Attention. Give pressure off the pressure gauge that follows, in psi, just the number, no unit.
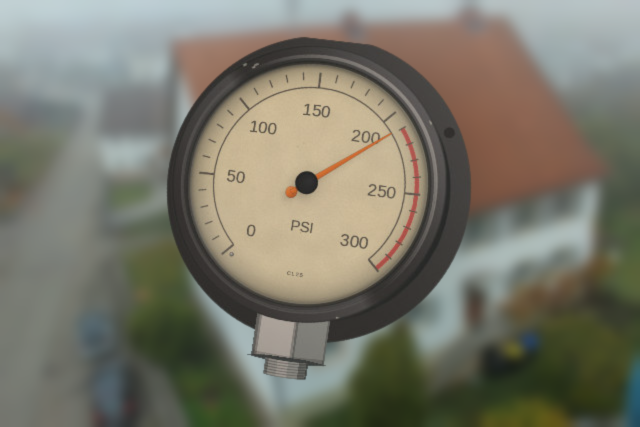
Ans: 210
